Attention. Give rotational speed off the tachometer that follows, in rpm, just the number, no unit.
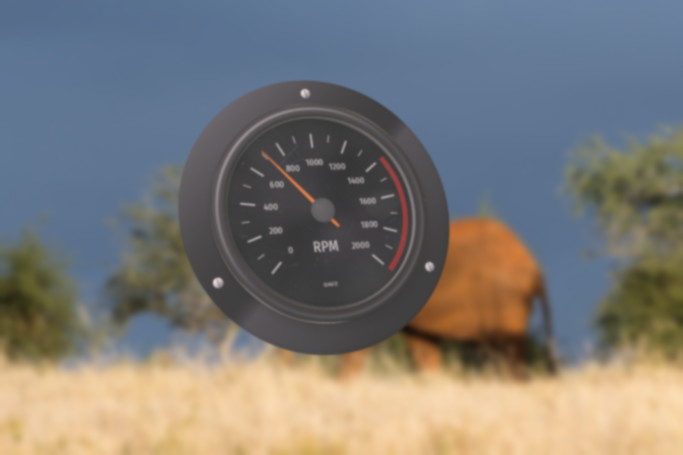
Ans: 700
